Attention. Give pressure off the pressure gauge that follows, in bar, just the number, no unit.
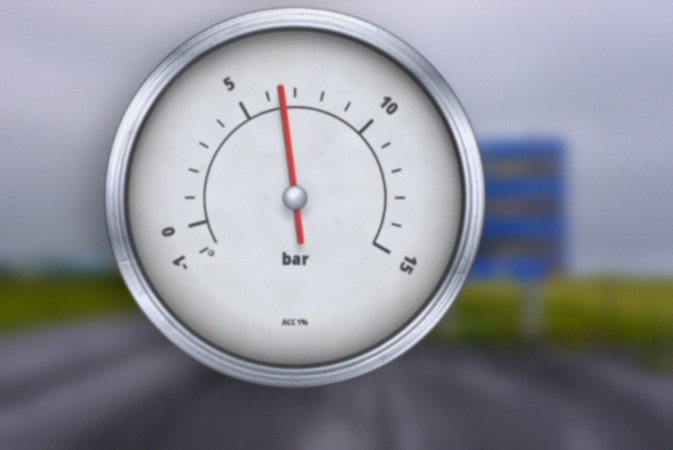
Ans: 6.5
